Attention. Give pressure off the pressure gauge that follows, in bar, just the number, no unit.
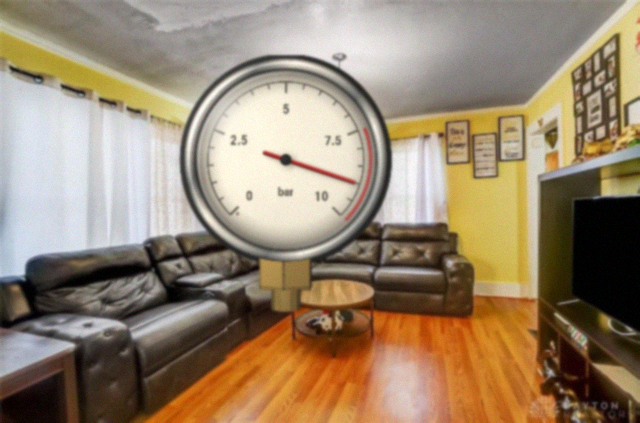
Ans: 9
